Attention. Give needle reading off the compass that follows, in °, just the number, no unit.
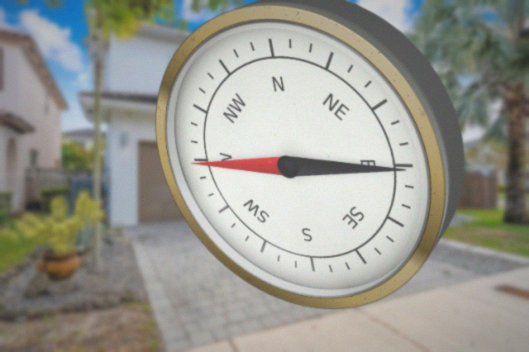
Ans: 270
